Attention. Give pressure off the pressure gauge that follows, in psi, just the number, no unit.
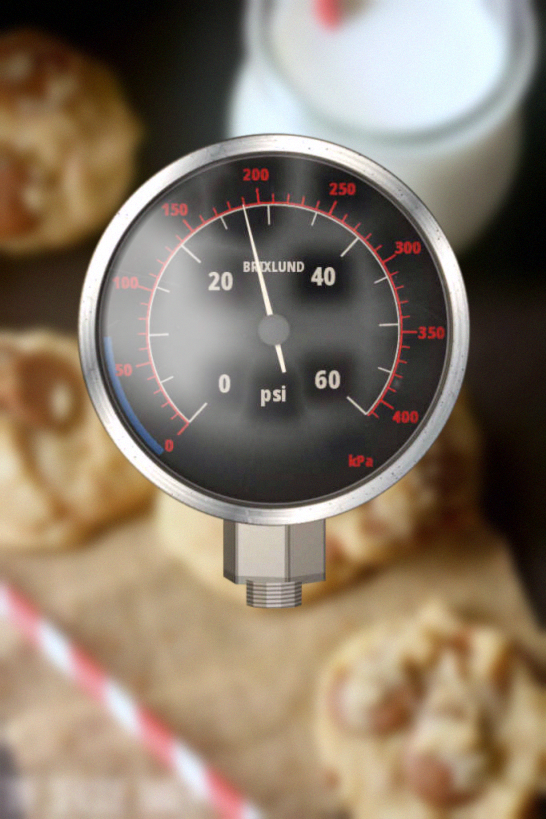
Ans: 27.5
